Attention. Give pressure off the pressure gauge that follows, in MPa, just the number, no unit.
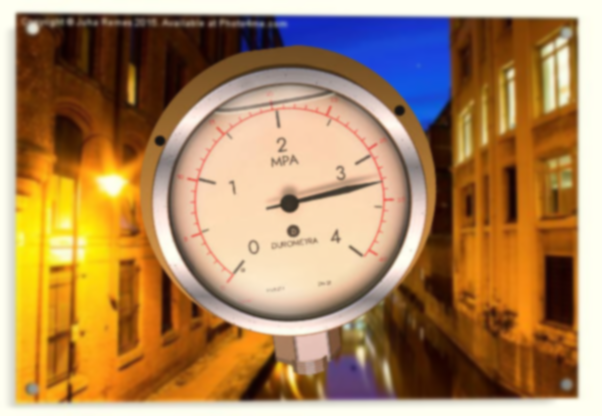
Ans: 3.25
